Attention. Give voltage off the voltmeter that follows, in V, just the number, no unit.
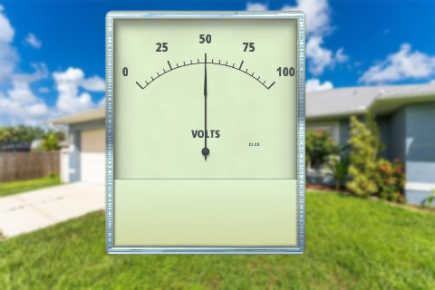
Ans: 50
